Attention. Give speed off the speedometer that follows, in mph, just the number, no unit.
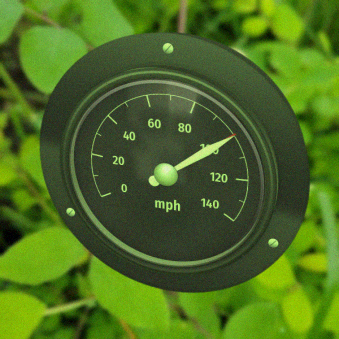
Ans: 100
